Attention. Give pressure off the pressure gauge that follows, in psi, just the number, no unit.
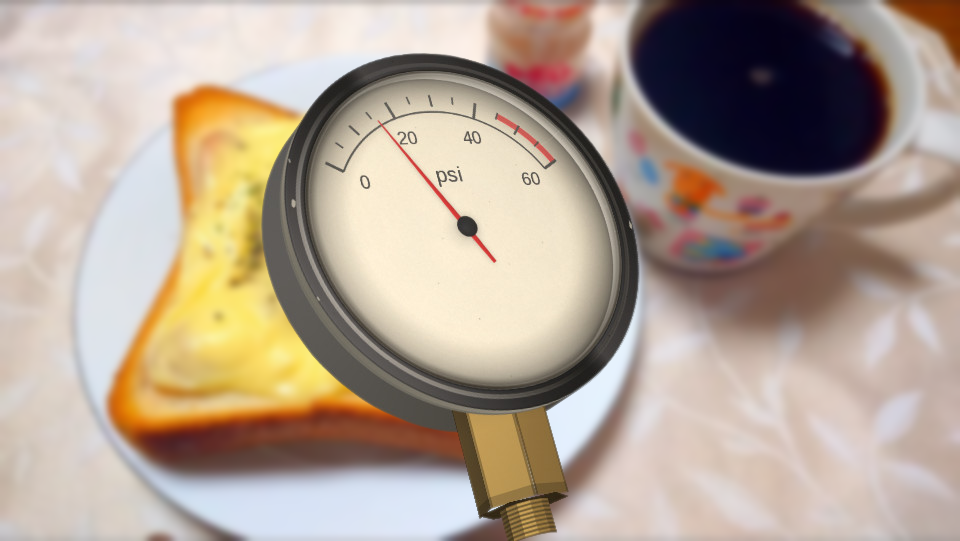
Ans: 15
